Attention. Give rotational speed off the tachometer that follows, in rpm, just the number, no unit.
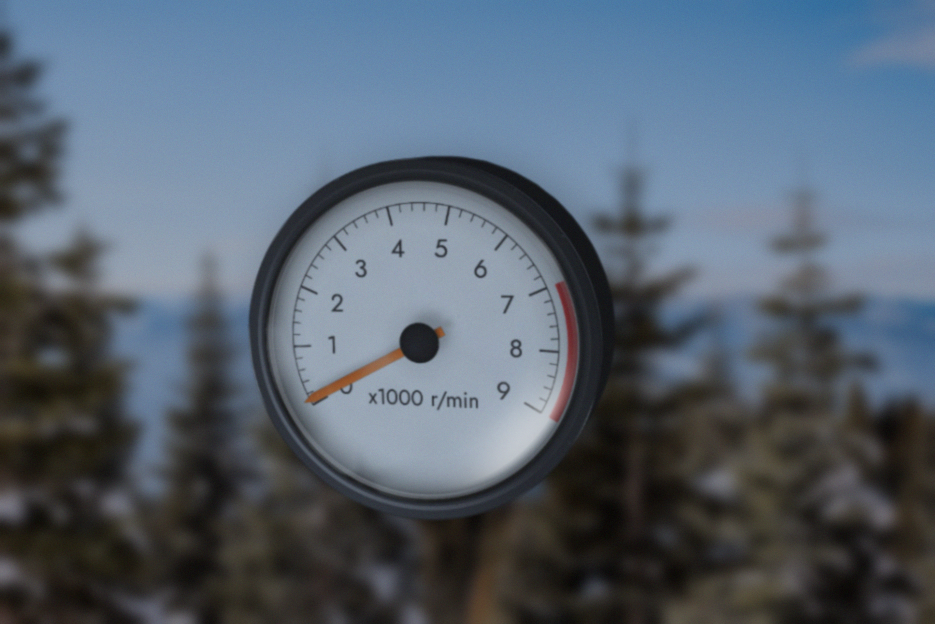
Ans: 100
